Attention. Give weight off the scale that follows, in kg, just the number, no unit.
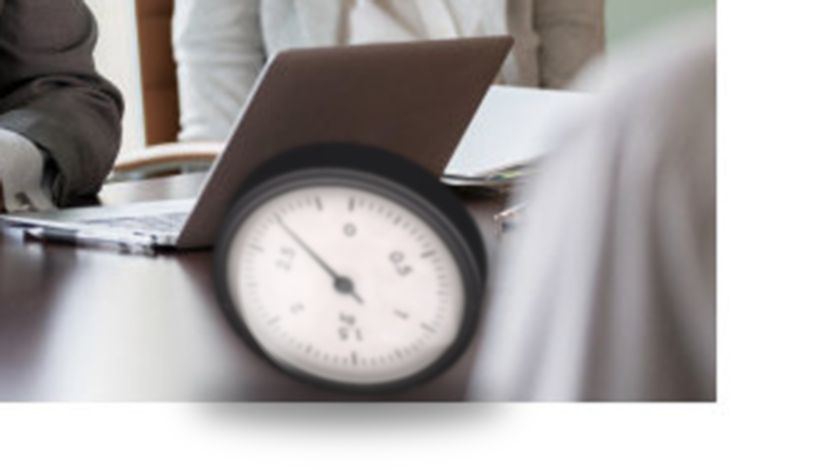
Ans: 2.75
